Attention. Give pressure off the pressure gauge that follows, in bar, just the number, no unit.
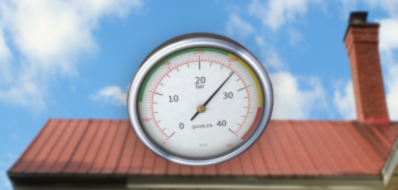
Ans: 26
